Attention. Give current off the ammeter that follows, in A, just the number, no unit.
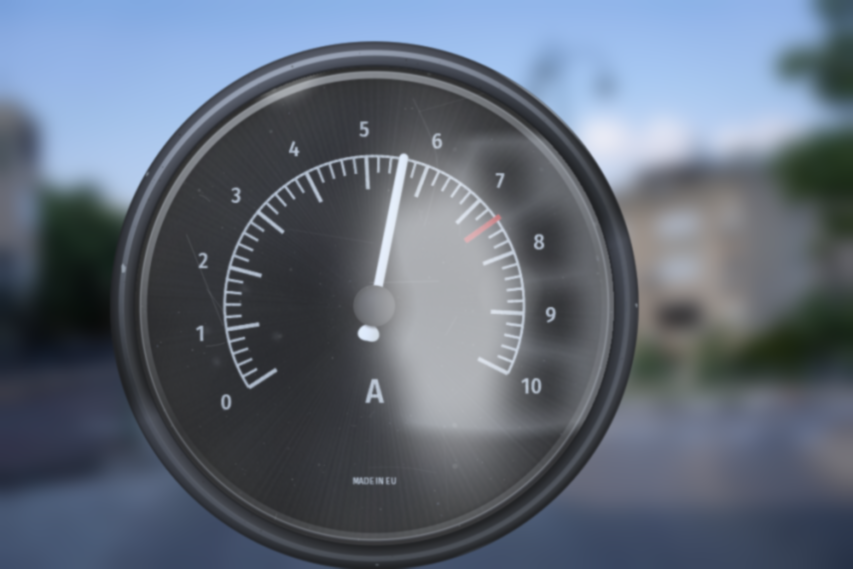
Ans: 5.6
